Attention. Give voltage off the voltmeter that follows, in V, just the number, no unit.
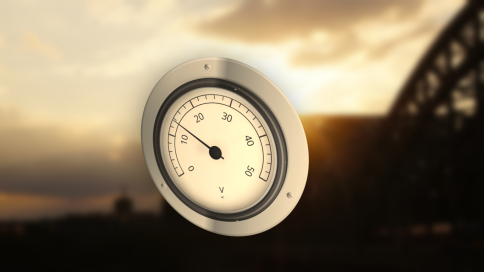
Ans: 14
